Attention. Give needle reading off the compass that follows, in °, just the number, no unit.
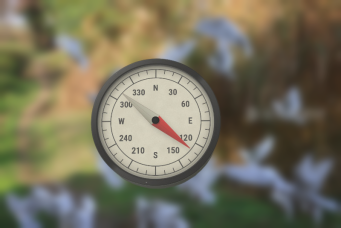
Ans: 130
